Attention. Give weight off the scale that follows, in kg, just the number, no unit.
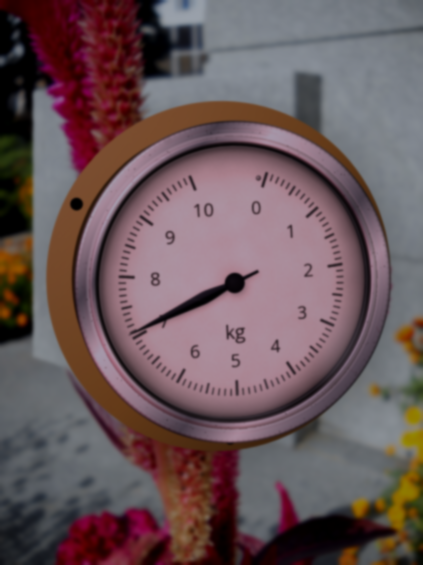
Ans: 7.1
